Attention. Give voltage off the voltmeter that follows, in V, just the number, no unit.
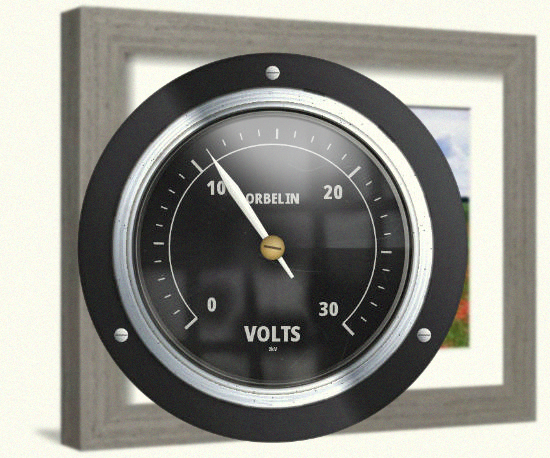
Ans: 11
